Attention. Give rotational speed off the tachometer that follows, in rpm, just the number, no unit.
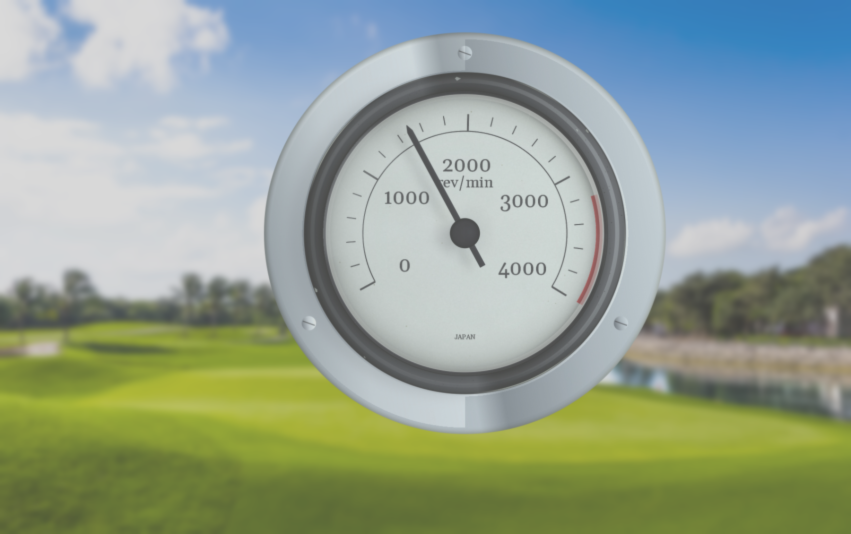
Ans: 1500
